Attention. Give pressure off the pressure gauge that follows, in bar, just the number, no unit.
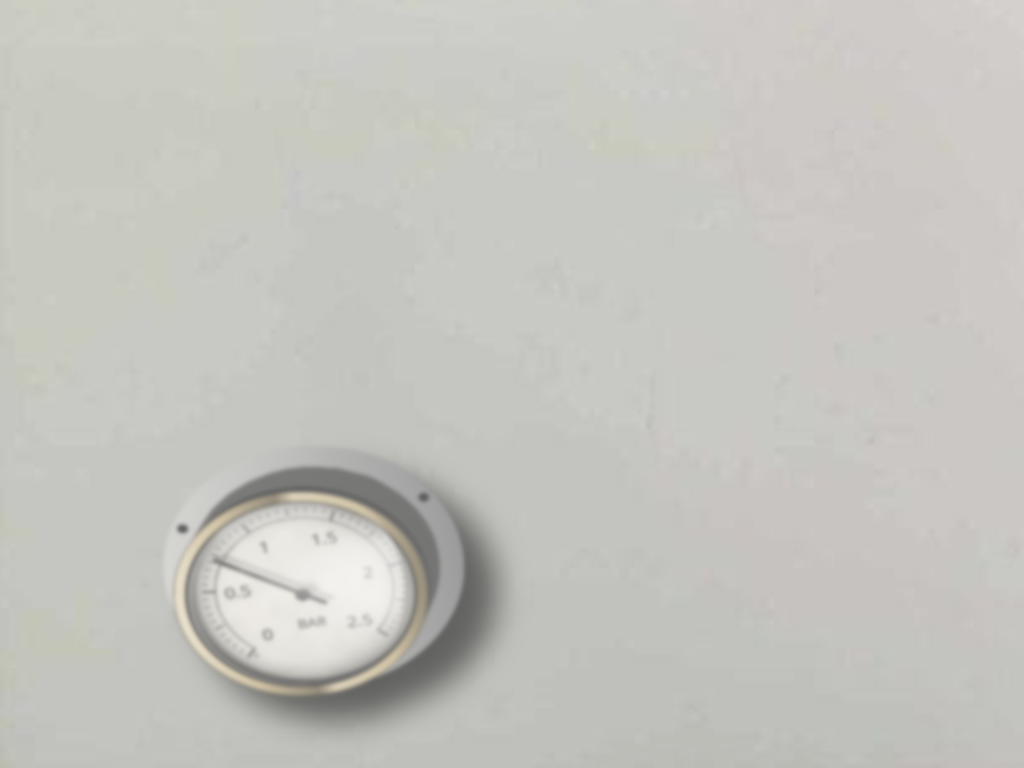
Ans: 0.75
